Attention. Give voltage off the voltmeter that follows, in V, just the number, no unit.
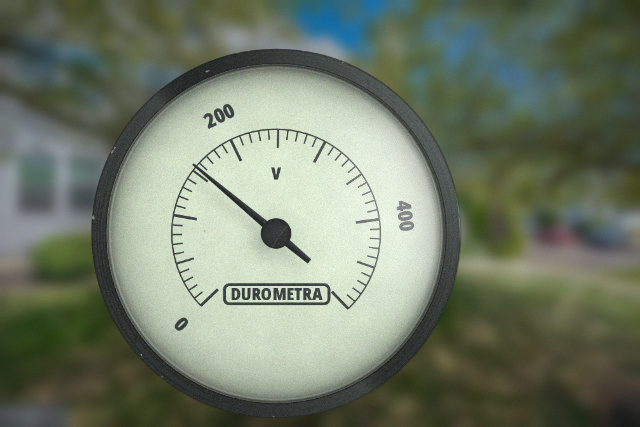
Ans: 155
